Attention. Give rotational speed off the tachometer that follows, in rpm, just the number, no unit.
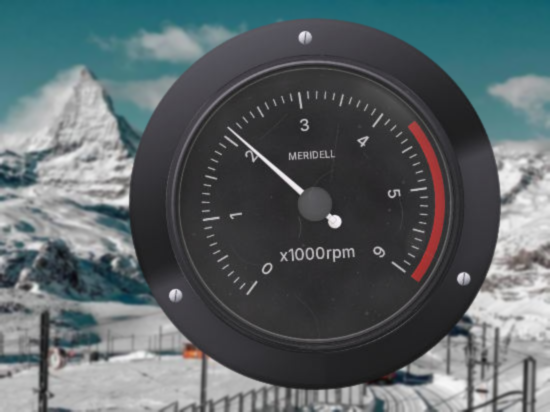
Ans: 2100
